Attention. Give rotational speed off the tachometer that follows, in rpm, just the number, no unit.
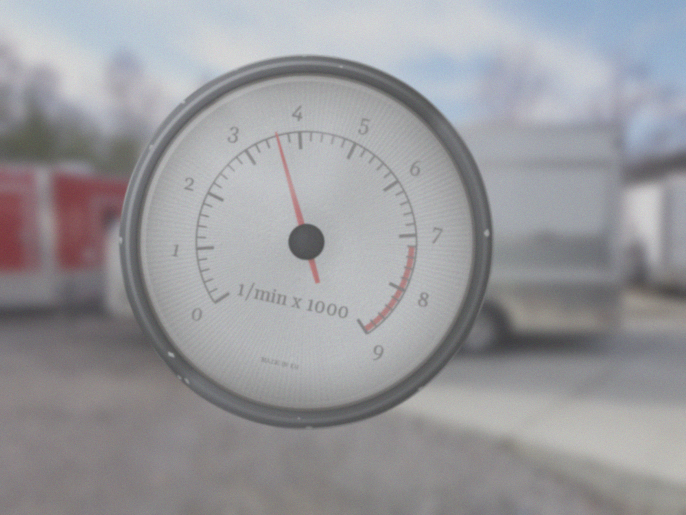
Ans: 3600
